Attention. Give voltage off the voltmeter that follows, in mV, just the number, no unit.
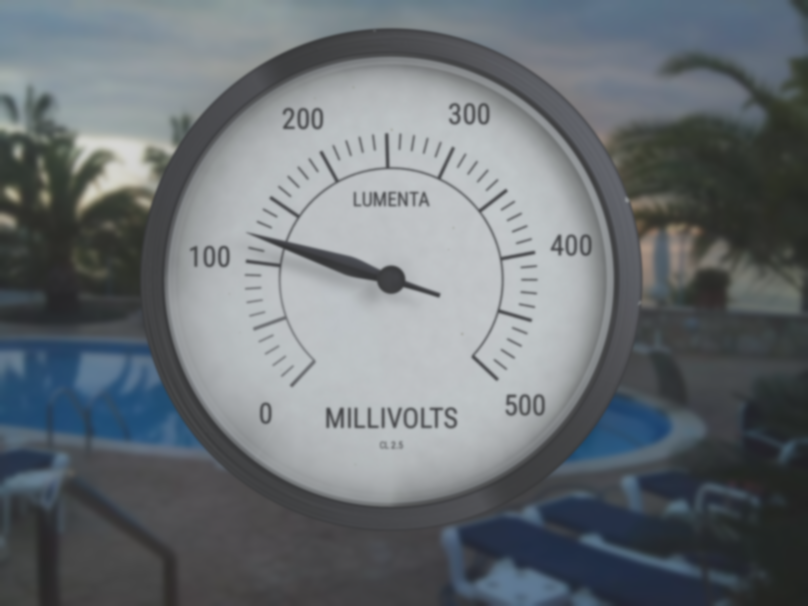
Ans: 120
